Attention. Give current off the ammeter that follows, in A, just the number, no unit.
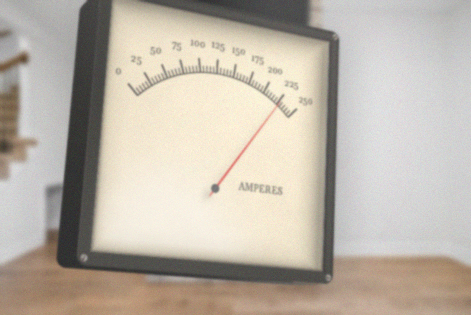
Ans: 225
